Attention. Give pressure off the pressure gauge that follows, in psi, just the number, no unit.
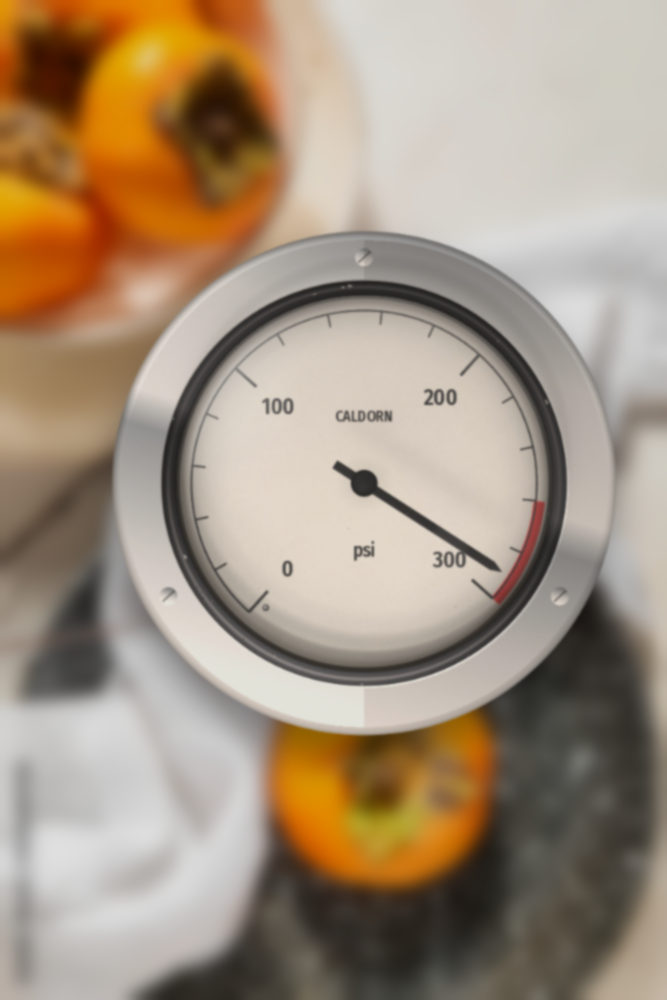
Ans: 290
